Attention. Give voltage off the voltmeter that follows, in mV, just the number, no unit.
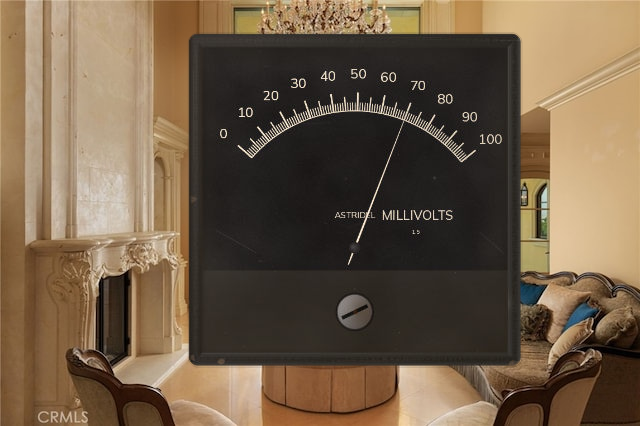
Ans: 70
